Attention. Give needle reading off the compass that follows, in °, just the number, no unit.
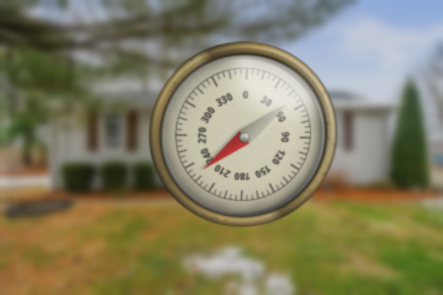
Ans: 230
